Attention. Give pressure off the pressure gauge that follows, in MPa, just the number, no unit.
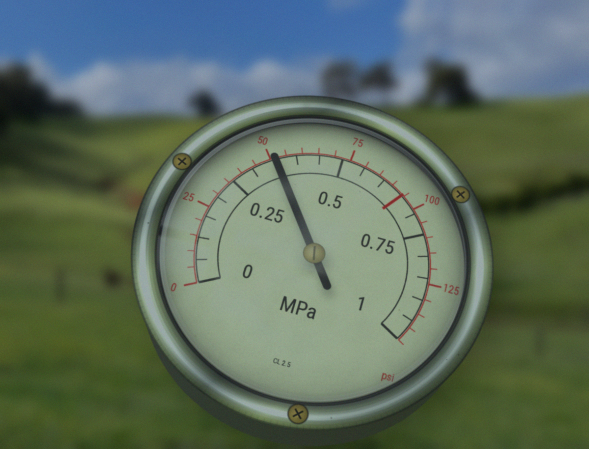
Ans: 0.35
